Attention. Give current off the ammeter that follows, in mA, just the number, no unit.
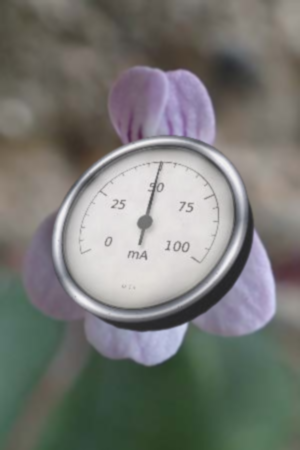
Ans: 50
